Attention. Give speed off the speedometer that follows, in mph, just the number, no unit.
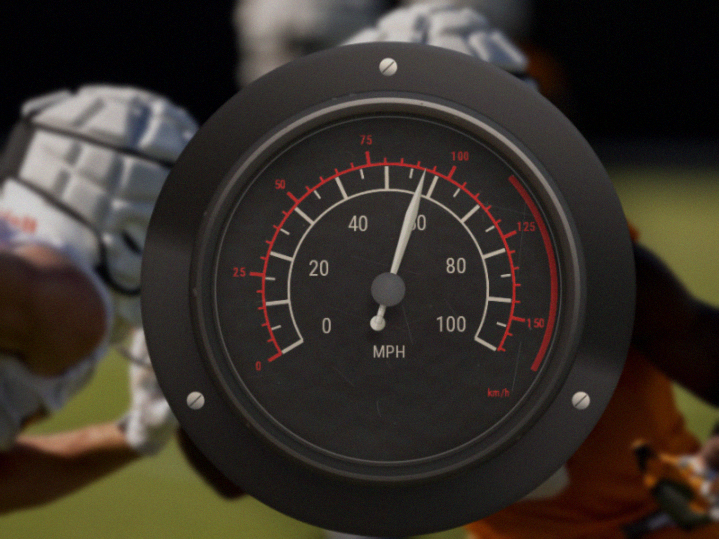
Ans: 57.5
